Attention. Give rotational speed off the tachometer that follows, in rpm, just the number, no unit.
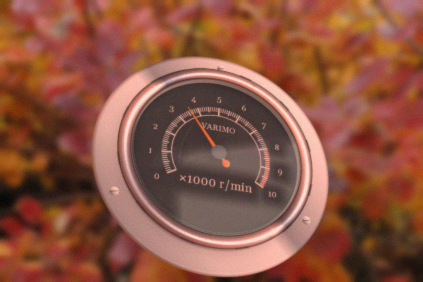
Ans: 3500
